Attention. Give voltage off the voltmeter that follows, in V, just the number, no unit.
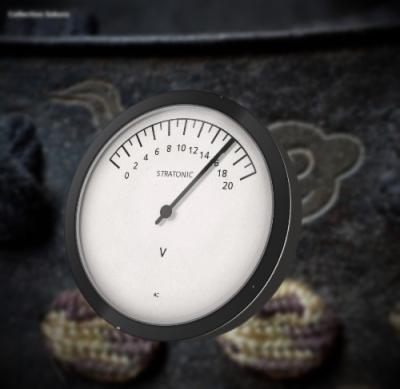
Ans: 16
